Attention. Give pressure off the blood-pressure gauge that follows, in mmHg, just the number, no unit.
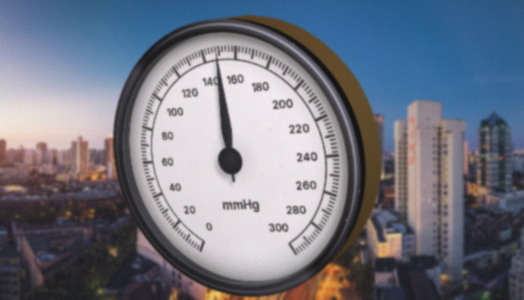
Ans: 150
